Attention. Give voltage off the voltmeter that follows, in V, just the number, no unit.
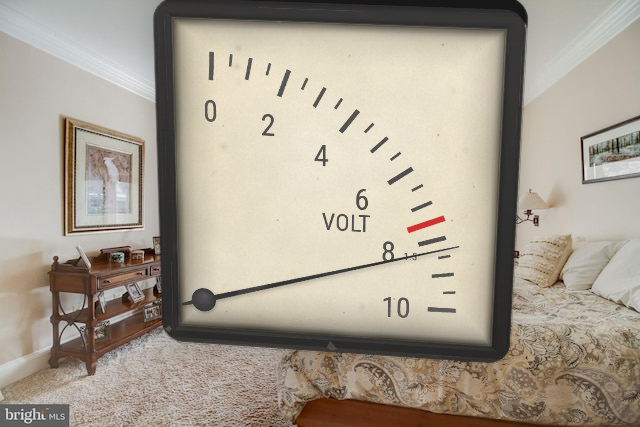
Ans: 8.25
